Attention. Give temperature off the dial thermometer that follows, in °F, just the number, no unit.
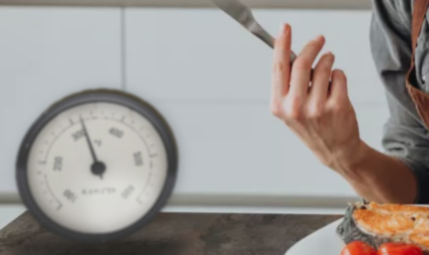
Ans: 320
